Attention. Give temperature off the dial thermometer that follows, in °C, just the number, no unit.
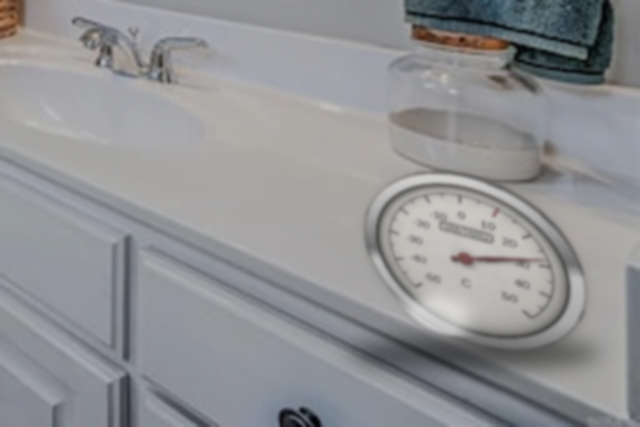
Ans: 27.5
